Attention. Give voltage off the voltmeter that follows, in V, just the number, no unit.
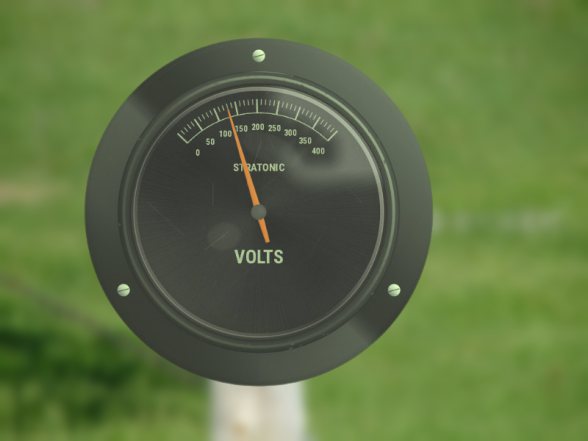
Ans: 130
